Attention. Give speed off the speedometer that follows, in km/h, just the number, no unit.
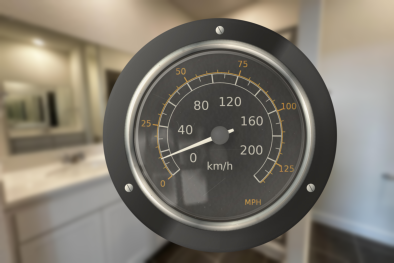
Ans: 15
